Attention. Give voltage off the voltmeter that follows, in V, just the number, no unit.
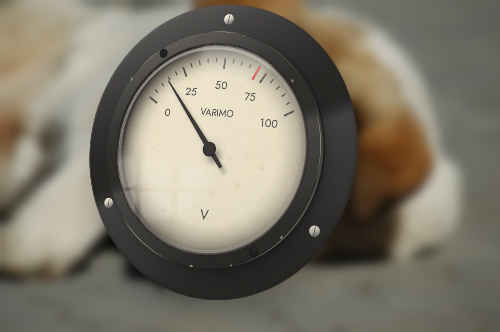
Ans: 15
